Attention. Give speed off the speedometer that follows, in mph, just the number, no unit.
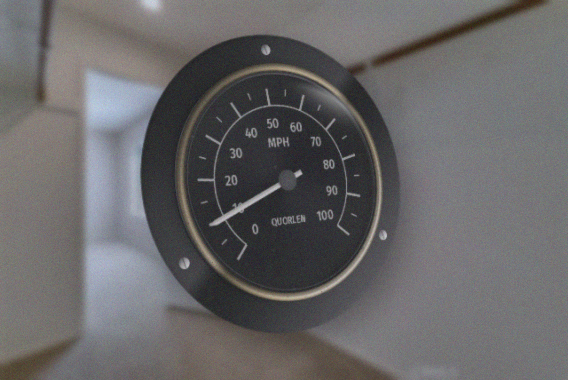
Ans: 10
